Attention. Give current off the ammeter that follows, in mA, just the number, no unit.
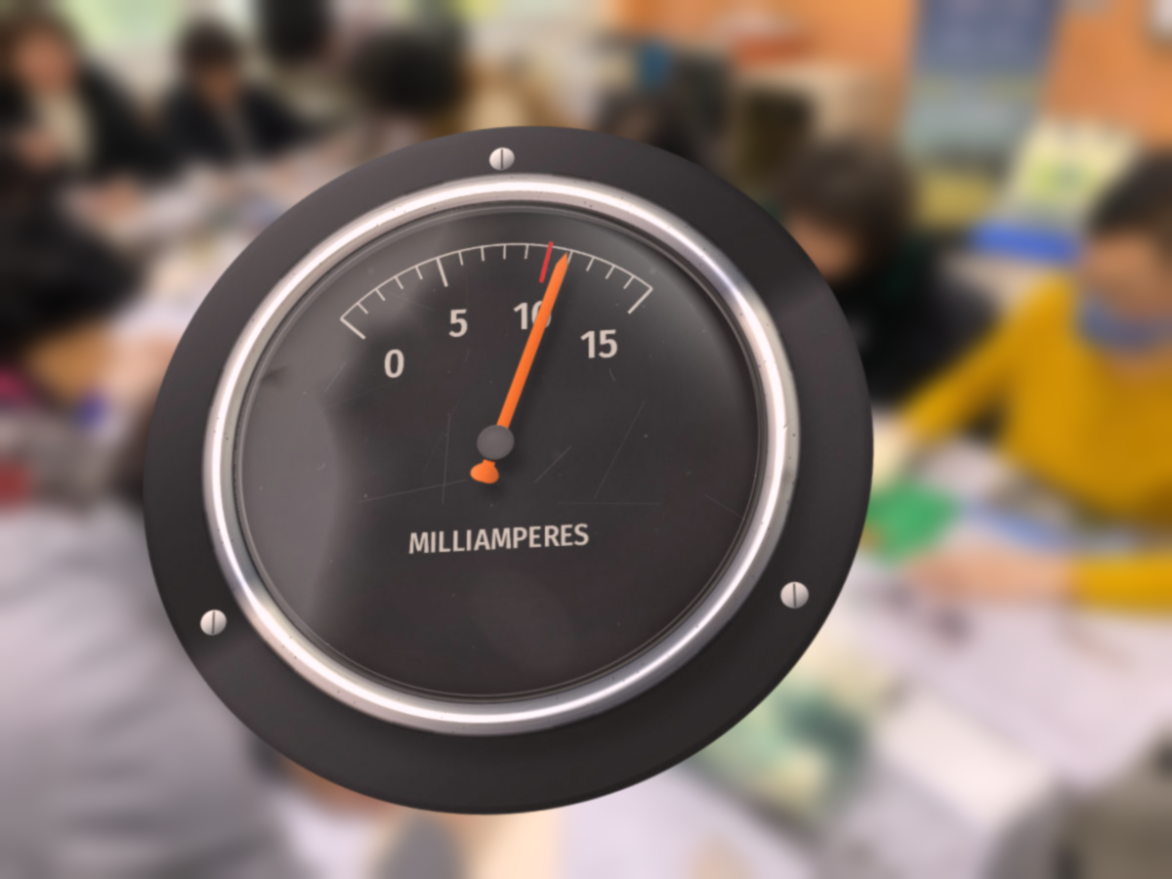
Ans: 11
